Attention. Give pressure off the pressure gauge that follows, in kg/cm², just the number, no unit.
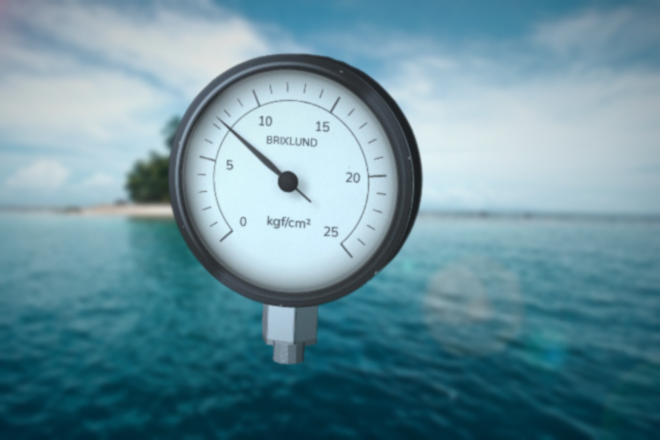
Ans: 7.5
